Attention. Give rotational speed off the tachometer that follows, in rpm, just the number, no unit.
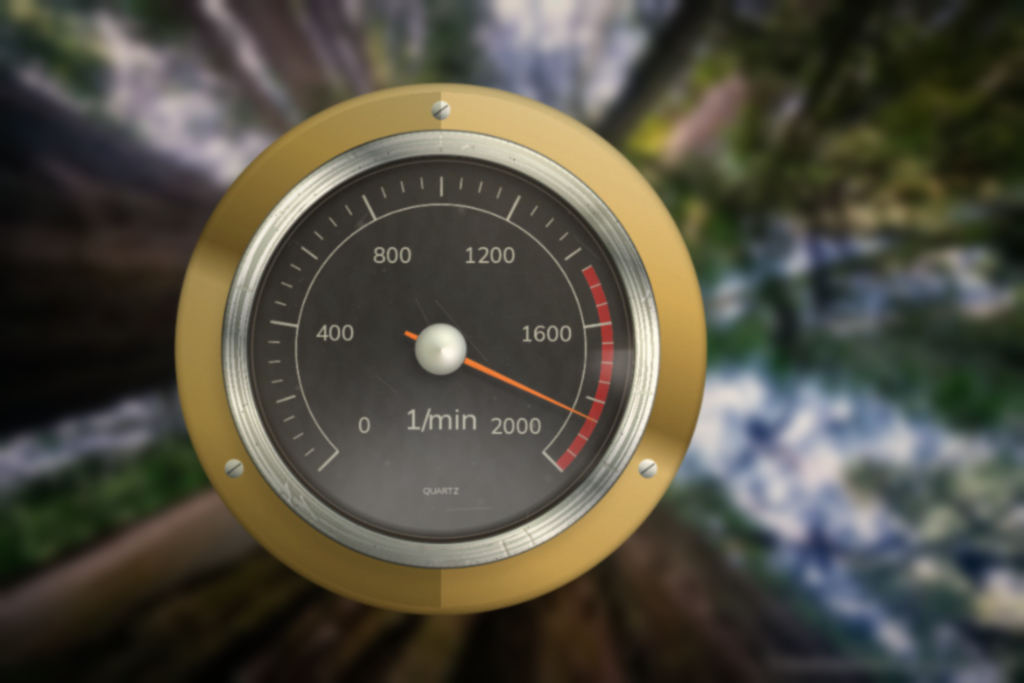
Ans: 1850
